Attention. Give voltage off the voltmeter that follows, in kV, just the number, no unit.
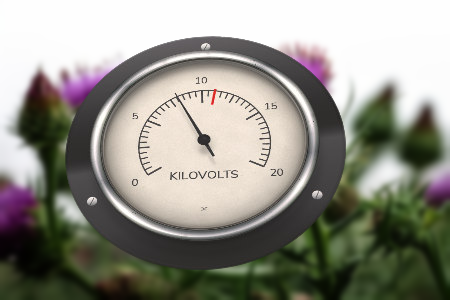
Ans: 8
